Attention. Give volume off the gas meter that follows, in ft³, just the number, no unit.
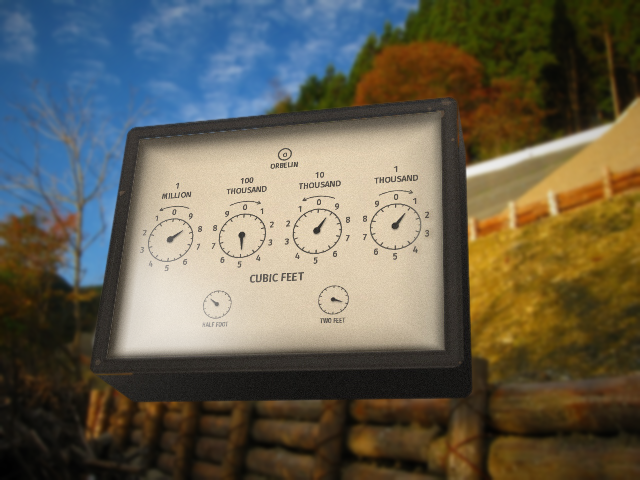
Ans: 849100
